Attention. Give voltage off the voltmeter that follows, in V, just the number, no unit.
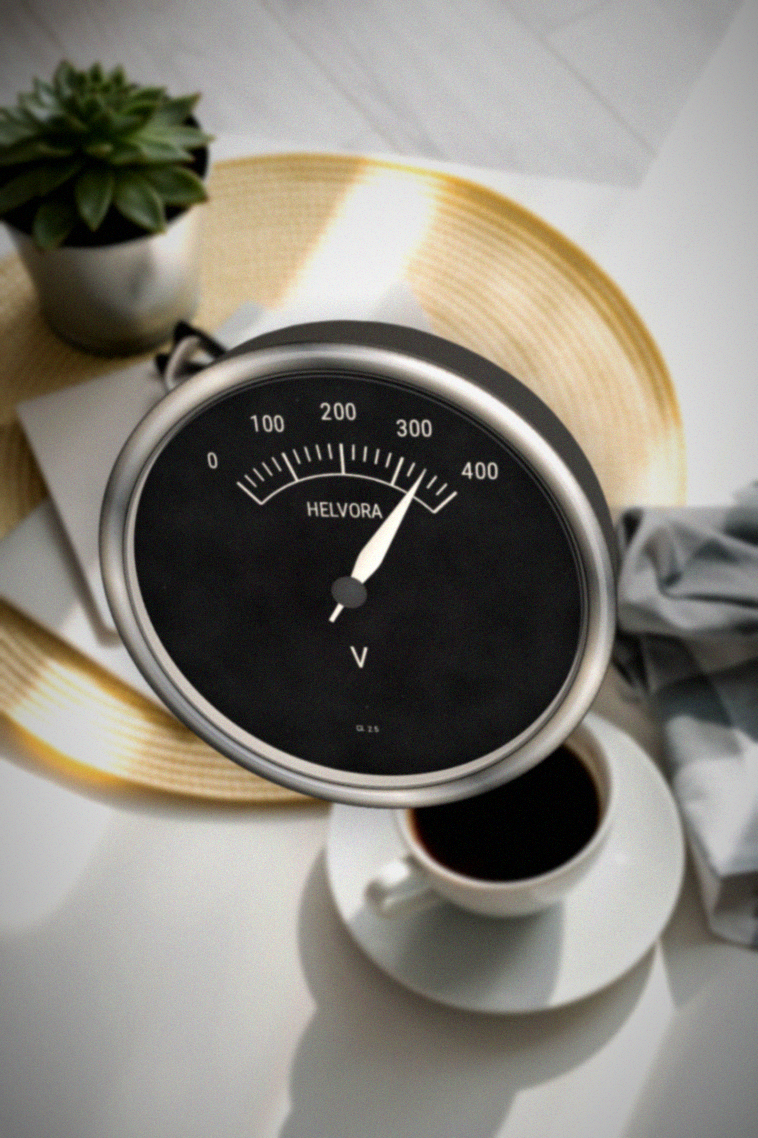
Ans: 340
